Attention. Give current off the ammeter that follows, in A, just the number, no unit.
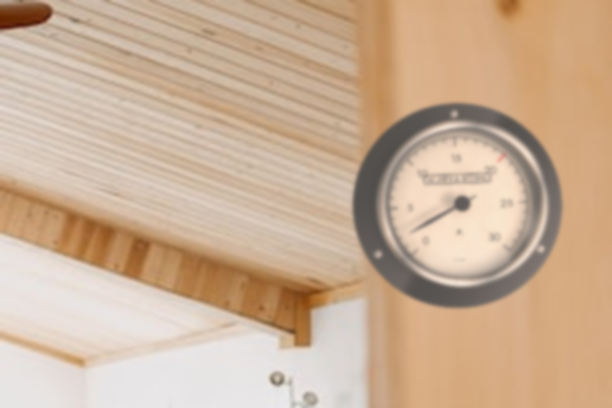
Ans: 2
